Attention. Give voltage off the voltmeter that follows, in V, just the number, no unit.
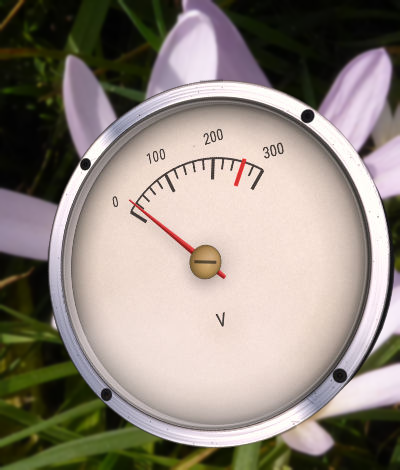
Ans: 20
